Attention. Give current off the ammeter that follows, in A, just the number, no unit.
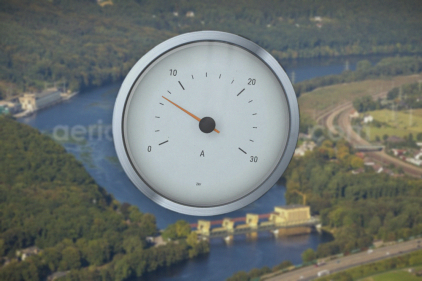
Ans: 7
